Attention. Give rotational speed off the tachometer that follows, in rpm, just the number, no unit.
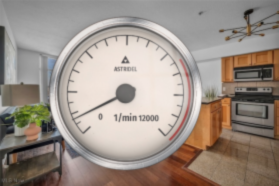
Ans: 750
